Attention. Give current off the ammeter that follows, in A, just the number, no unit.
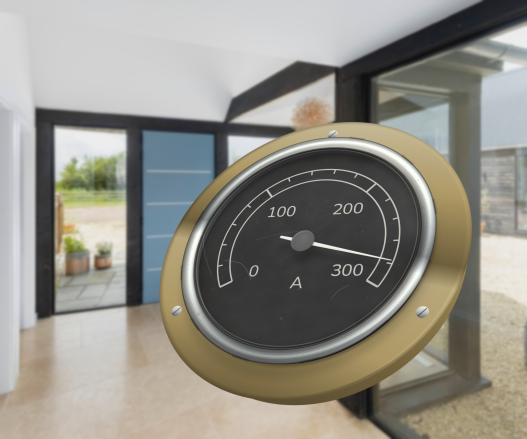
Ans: 280
